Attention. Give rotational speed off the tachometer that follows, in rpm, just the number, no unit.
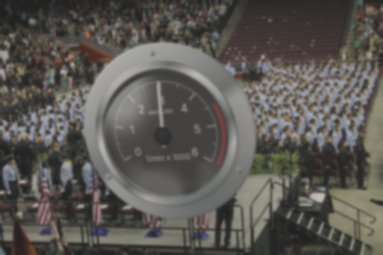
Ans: 3000
